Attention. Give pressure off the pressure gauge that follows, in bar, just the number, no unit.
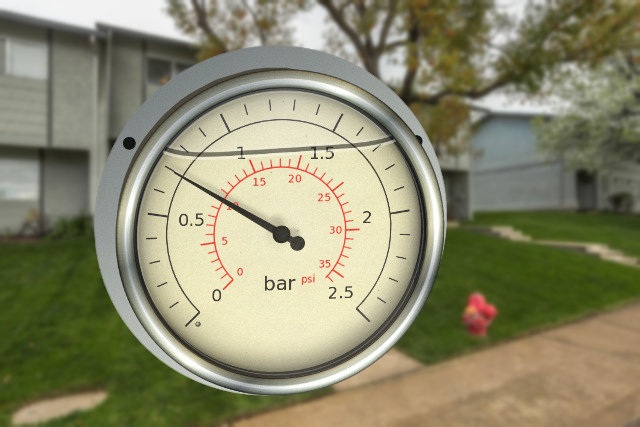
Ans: 0.7
